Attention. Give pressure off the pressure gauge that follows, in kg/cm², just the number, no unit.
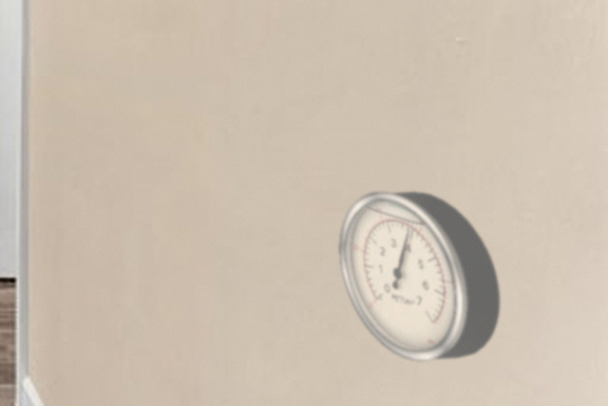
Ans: 4
